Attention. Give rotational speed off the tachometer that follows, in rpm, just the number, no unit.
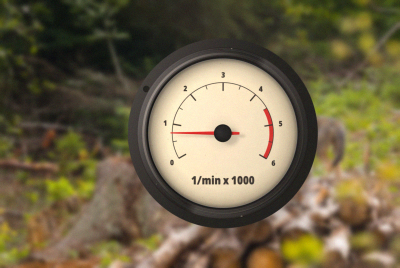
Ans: 750
